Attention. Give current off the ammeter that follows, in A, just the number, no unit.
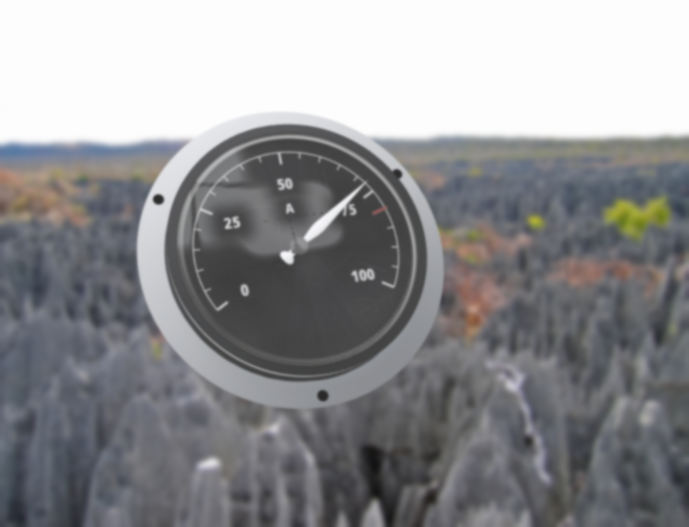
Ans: 72.5
